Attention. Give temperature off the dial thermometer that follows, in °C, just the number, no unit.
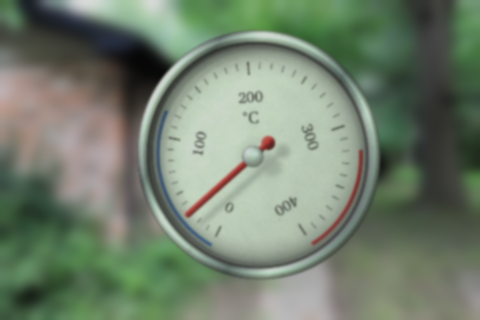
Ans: 30
